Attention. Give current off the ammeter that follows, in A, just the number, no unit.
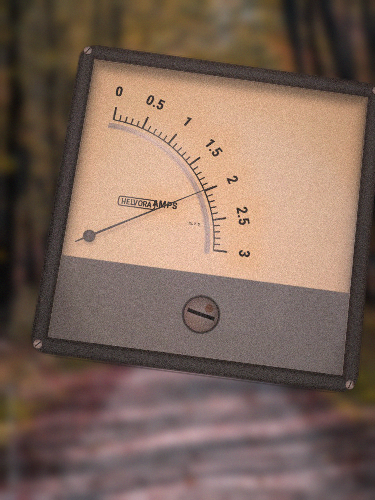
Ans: 2
